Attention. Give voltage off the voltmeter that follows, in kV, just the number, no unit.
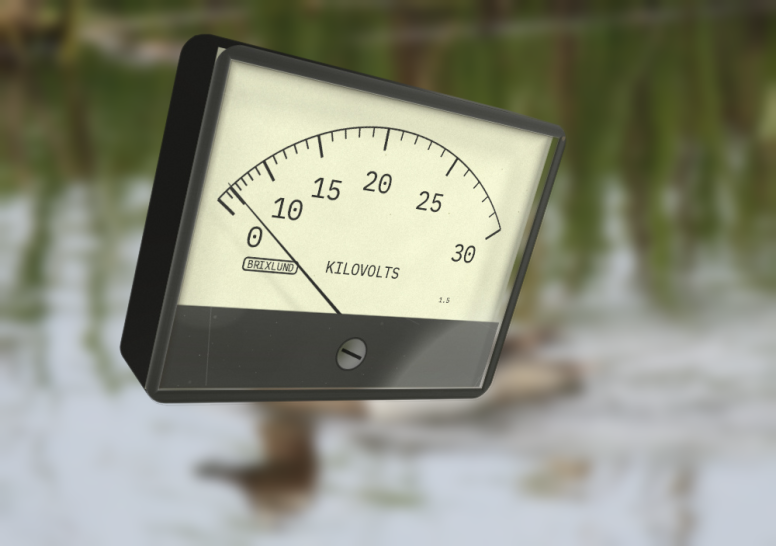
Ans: 5
